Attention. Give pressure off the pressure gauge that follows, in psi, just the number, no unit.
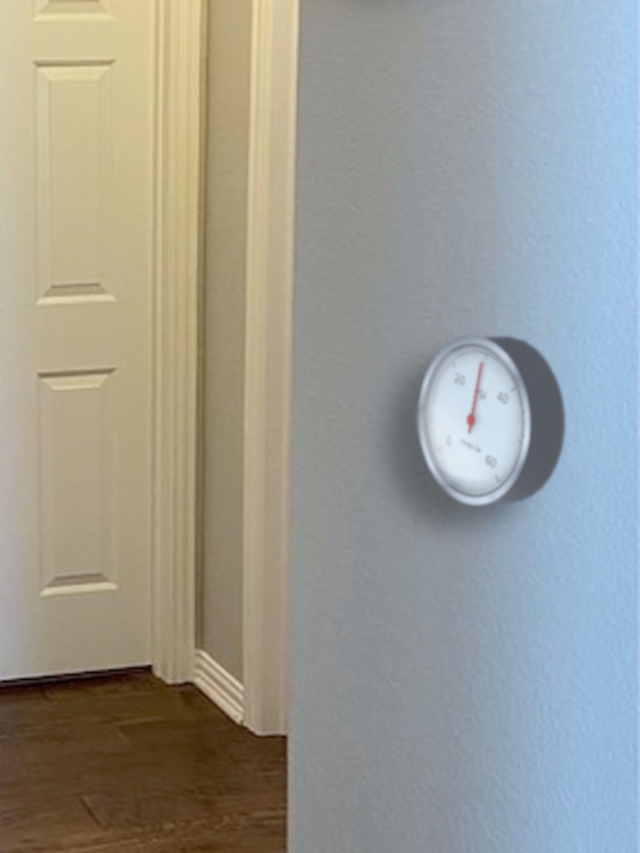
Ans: 30
